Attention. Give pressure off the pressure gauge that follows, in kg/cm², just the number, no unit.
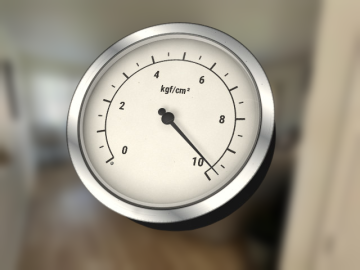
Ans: 9.75
